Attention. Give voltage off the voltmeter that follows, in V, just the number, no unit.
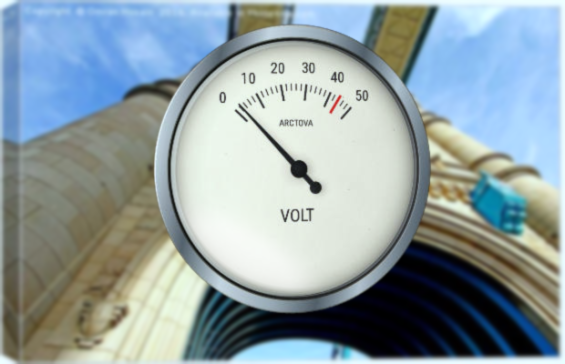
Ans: 2
